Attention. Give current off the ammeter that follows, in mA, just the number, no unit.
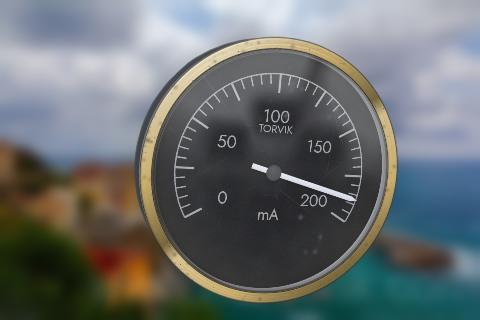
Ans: 187.5
